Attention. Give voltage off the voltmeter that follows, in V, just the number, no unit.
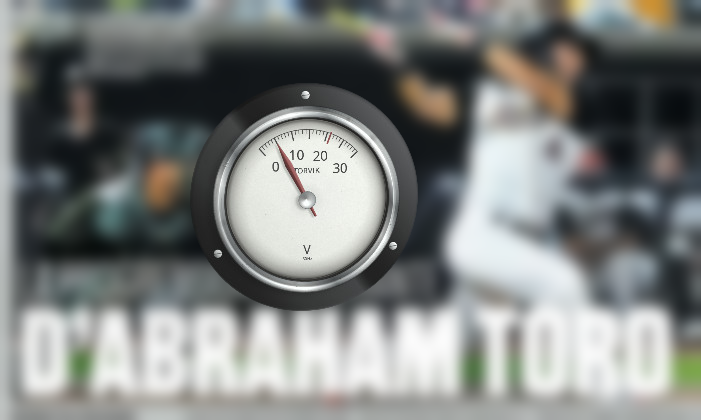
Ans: 5
